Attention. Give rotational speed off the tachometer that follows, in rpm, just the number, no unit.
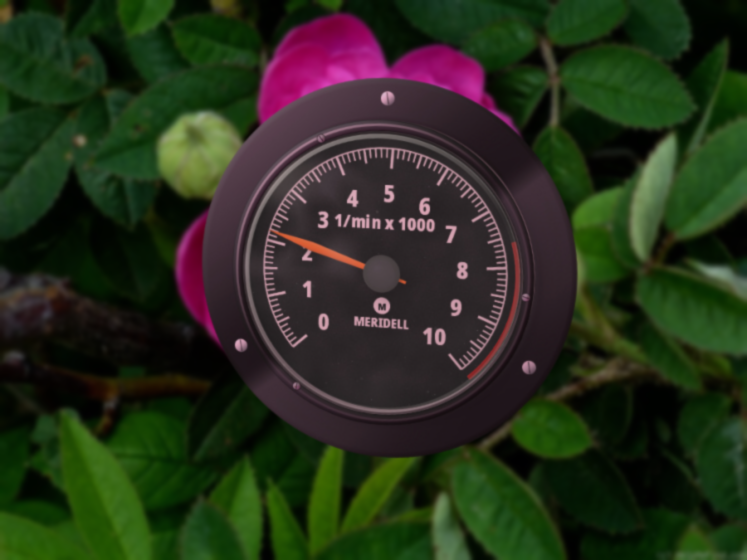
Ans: 2200
